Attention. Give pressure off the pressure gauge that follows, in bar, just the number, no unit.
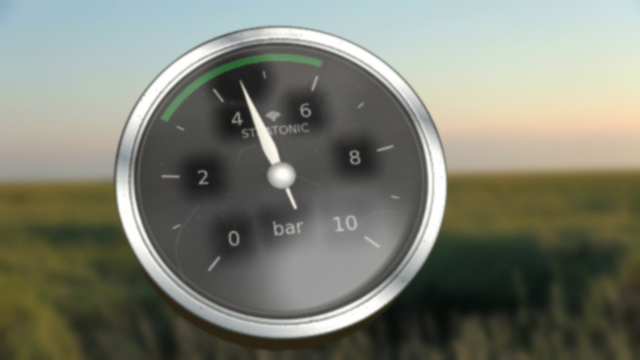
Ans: 4.5
